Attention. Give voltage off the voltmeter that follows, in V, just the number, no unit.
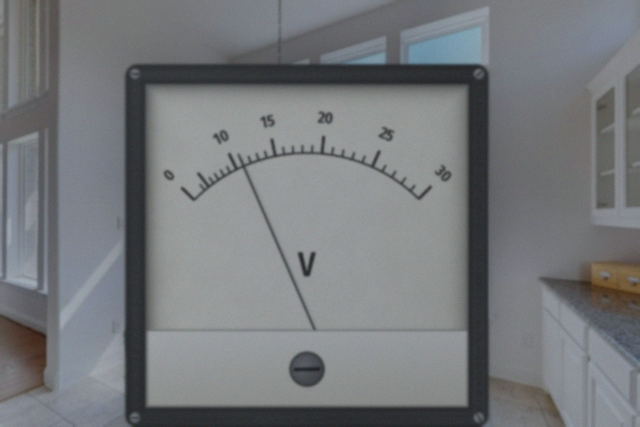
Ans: 11
